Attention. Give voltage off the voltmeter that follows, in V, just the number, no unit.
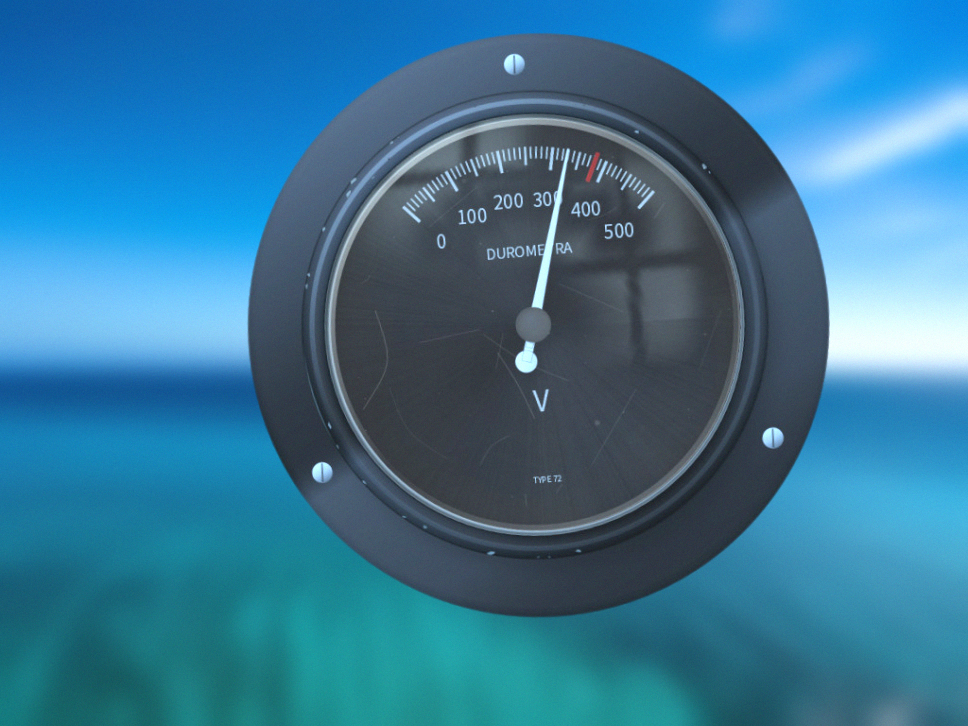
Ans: 330
